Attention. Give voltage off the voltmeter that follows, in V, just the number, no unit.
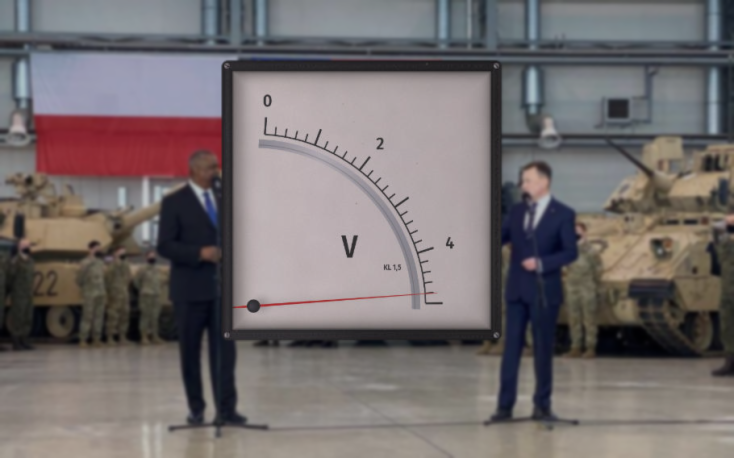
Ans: 4.8
